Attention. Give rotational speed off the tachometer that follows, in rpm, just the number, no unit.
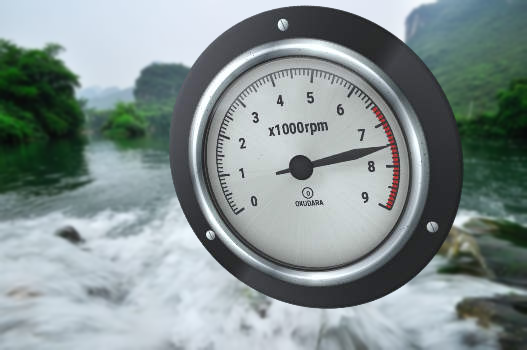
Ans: 7500
